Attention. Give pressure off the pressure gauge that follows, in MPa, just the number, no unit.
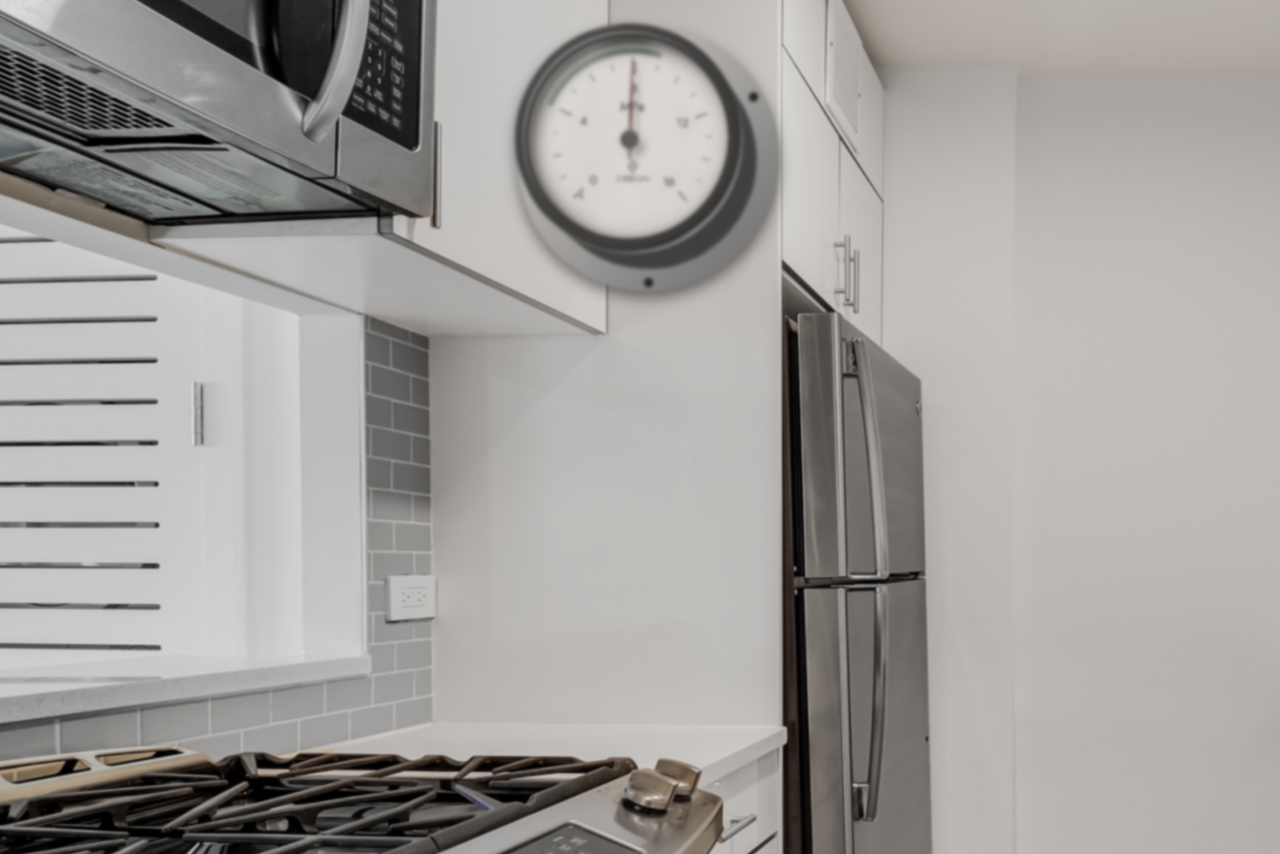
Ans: 8
